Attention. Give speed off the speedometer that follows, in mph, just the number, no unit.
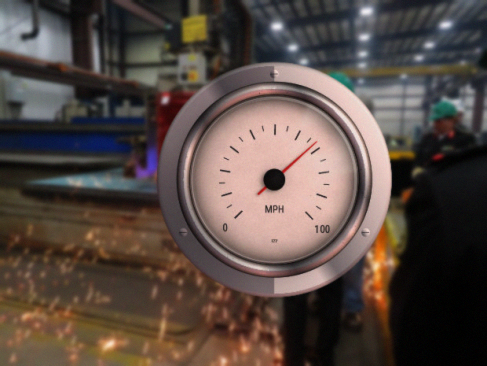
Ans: 67.5
